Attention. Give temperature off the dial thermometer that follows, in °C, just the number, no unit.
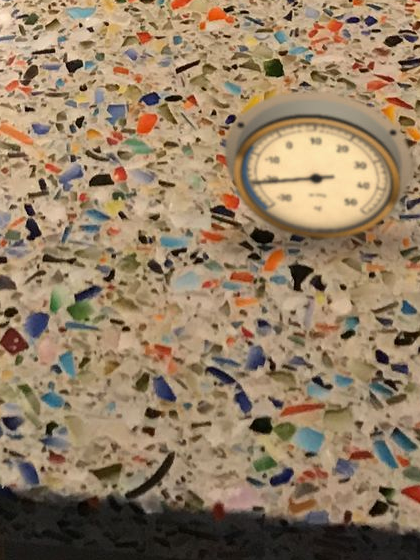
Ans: -20
